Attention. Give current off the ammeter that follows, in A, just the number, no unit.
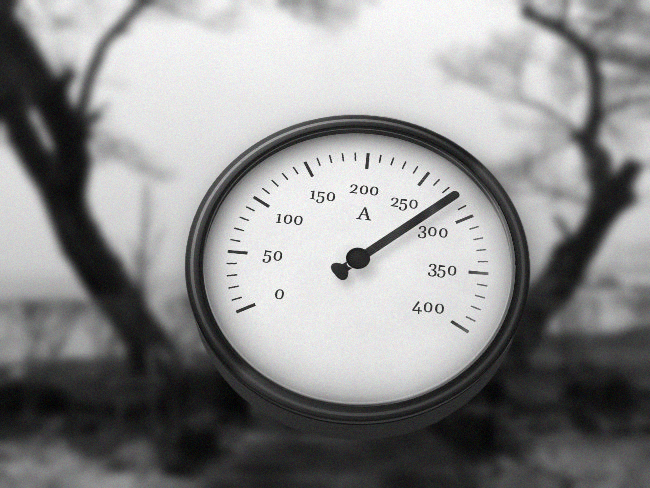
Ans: 280
